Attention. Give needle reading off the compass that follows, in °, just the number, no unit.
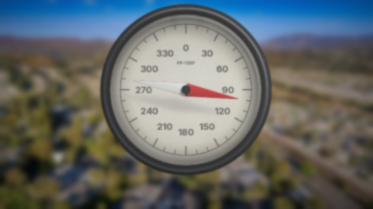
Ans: 100
